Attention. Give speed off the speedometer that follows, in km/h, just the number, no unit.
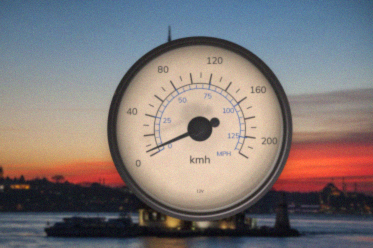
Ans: 5
